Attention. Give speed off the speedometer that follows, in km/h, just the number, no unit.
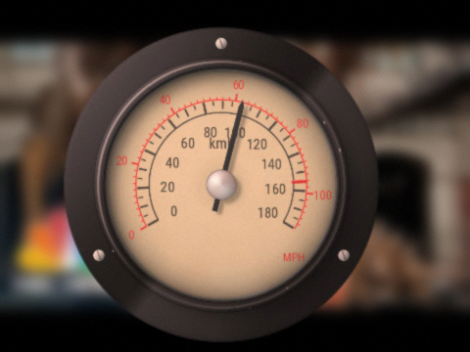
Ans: 100
